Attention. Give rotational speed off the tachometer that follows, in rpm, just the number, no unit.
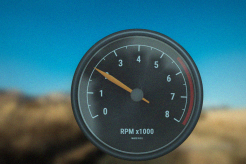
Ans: 2000
